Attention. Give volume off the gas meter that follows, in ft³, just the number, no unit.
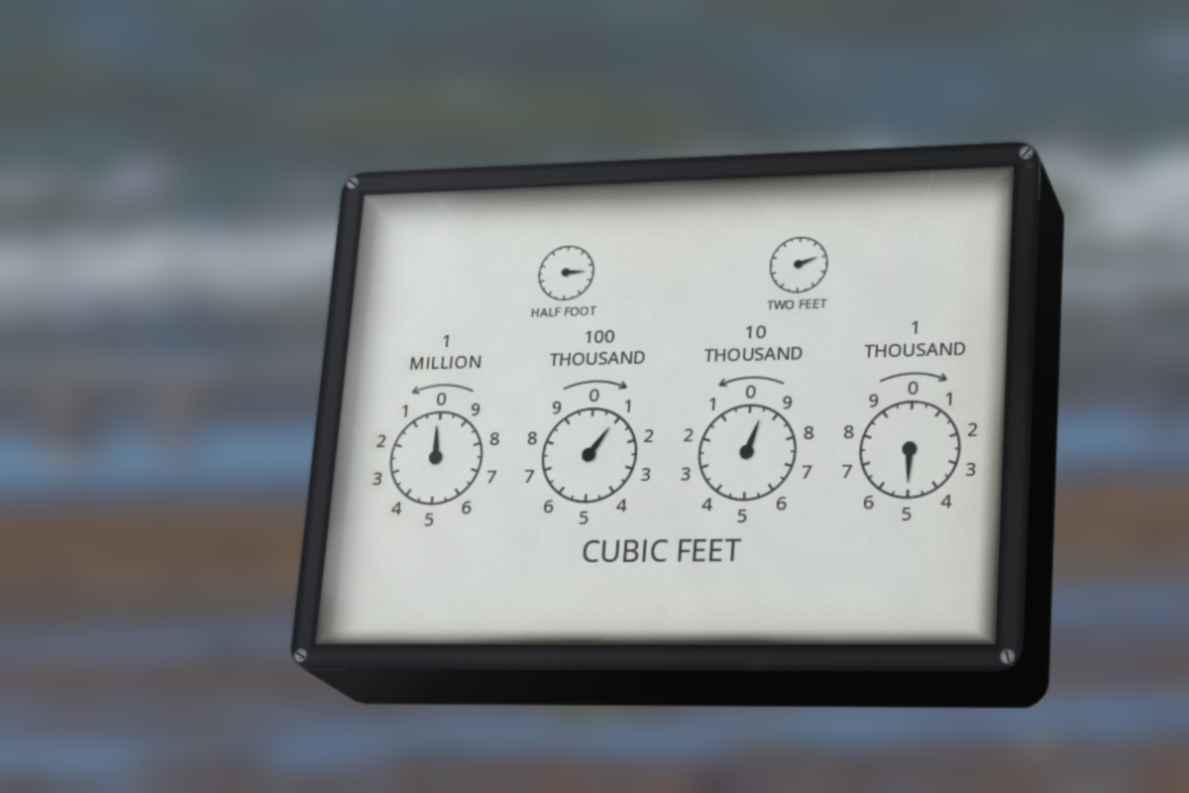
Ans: 9500
